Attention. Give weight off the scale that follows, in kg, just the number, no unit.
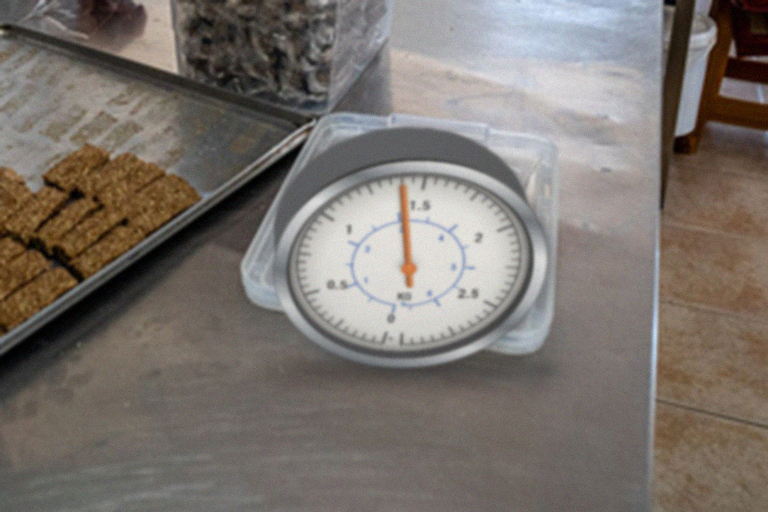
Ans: 1.4
